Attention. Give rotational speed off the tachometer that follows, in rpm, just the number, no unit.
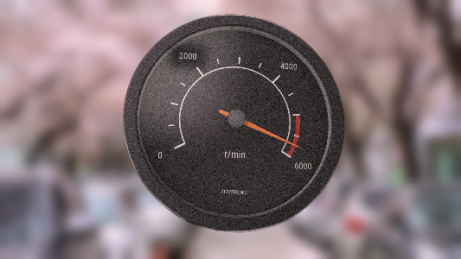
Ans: 5750
